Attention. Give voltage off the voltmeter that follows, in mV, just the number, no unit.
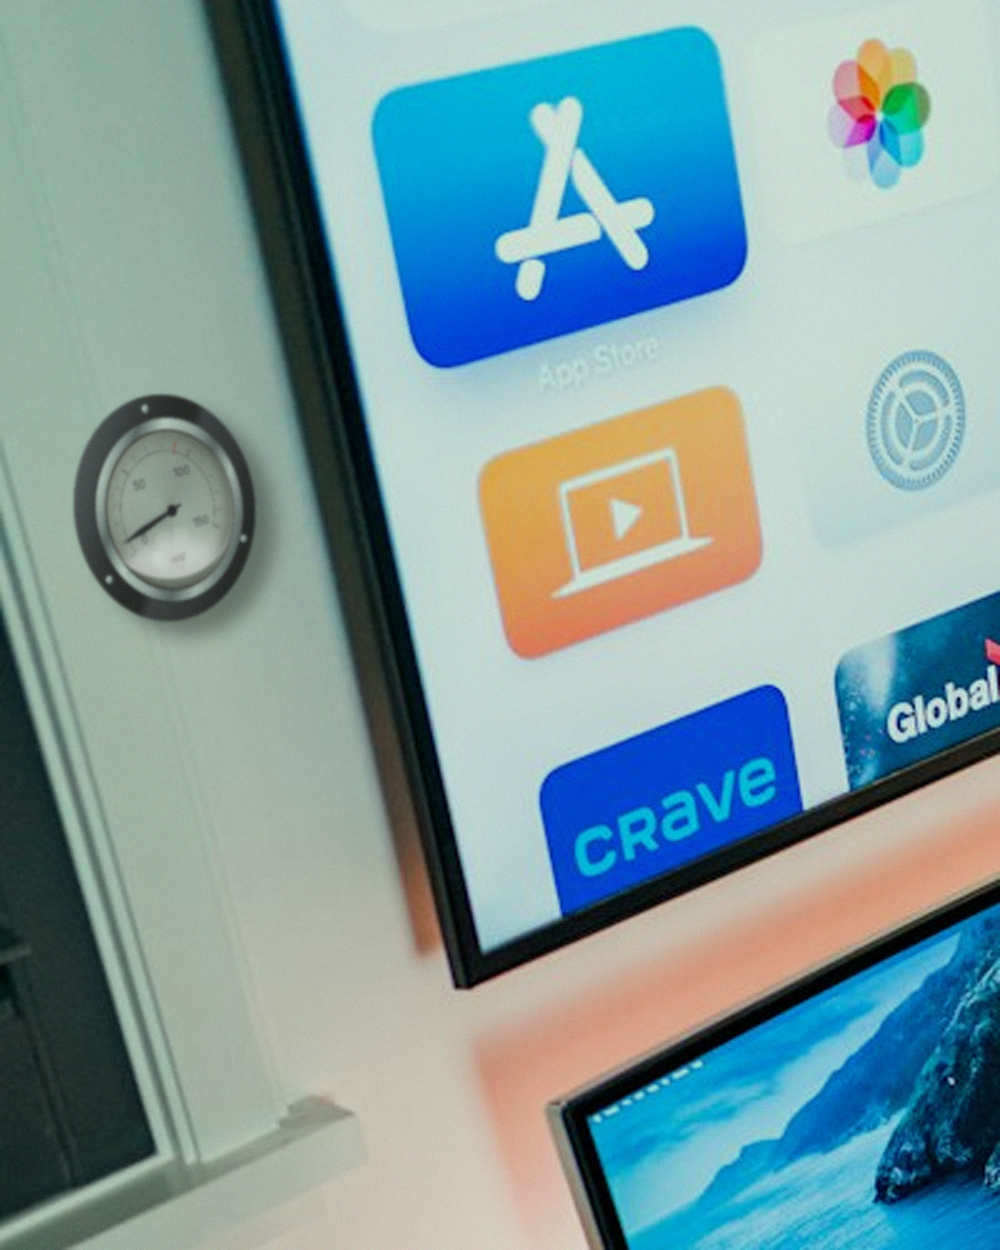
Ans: 10
